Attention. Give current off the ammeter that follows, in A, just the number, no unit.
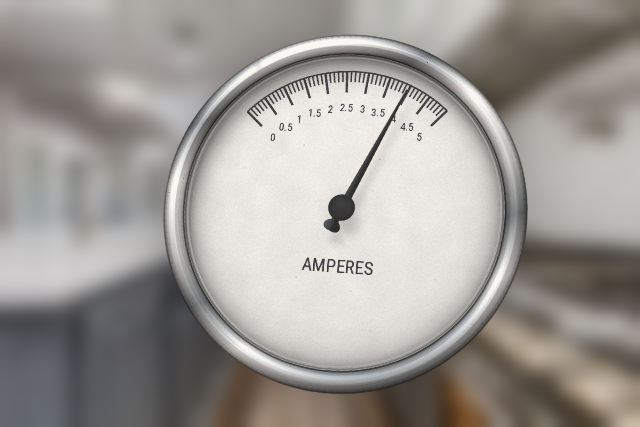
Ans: 4
